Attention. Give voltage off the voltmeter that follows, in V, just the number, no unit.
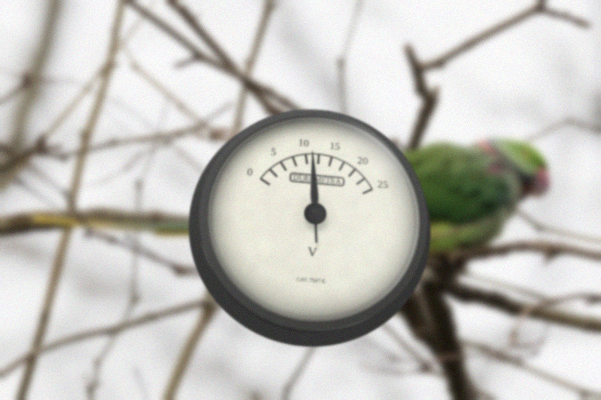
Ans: 11.25
